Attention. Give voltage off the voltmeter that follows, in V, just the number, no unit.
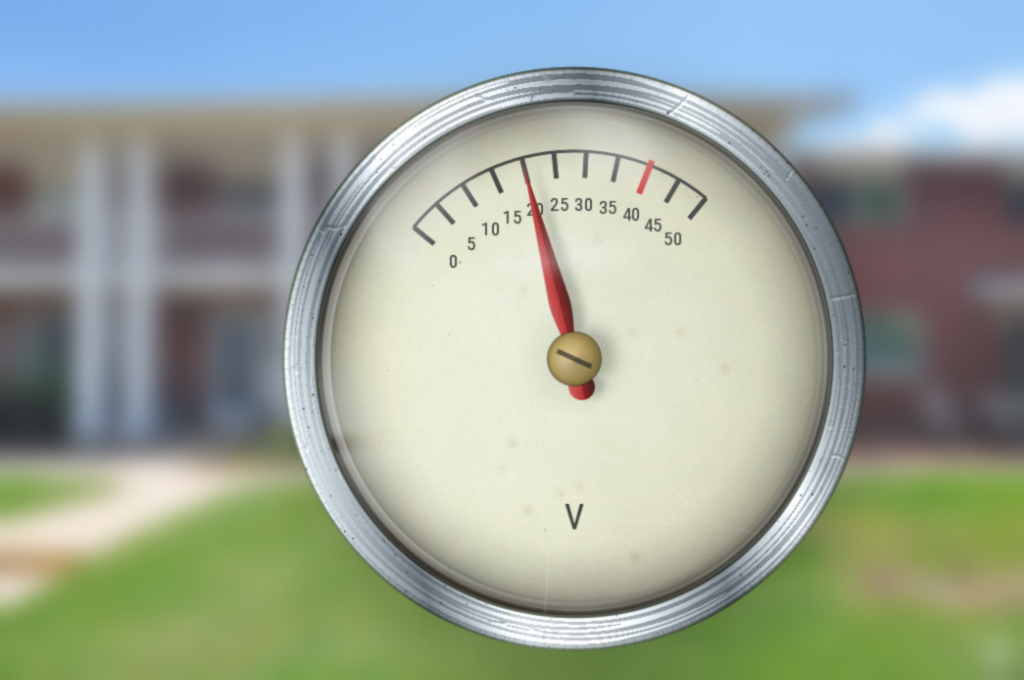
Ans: 20
